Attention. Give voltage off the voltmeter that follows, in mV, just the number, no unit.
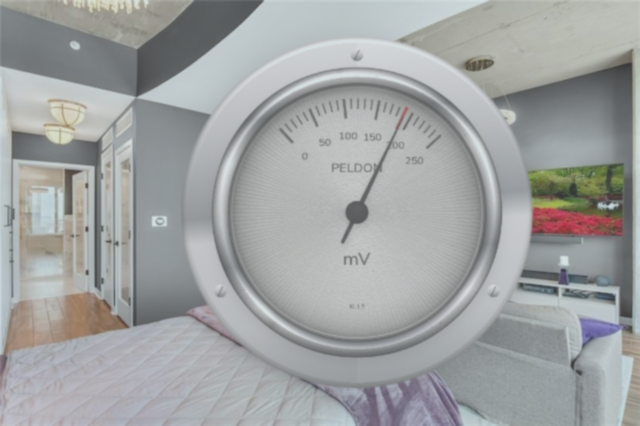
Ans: 190
